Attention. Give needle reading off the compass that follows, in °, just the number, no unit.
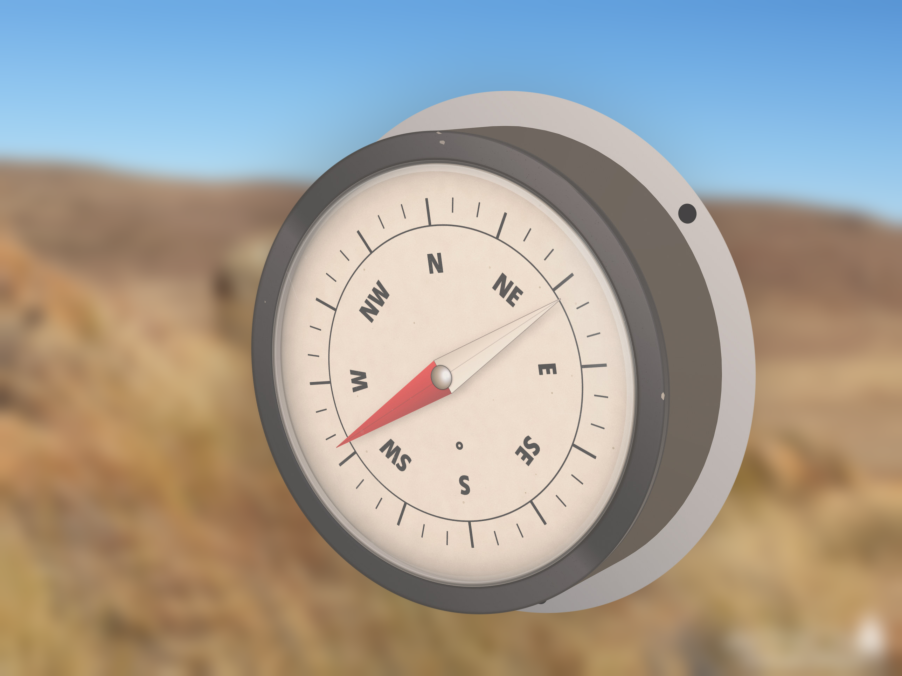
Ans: 245
